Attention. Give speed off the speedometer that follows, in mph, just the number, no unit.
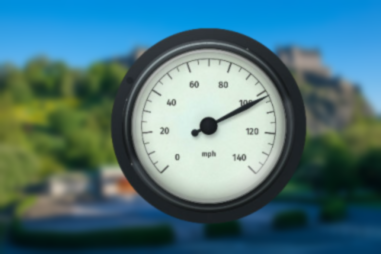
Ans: 102.5
